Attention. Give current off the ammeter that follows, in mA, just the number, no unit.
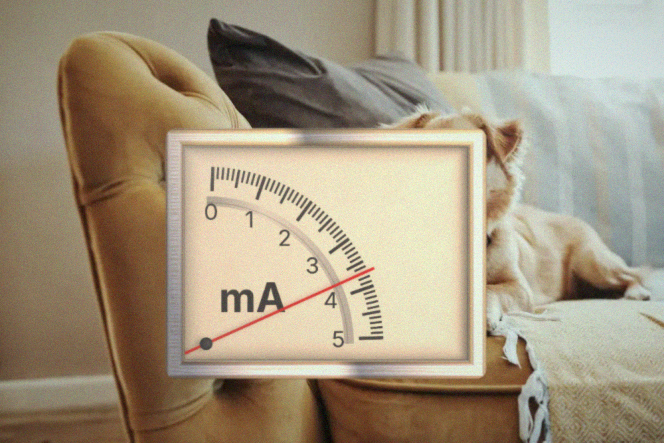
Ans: 3.7
